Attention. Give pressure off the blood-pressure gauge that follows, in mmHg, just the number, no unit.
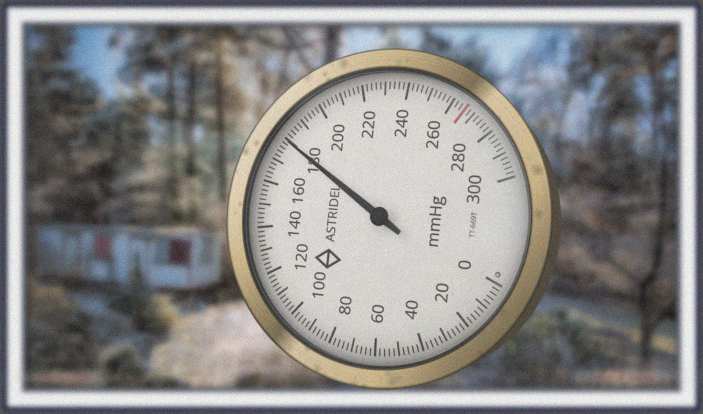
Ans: 180
